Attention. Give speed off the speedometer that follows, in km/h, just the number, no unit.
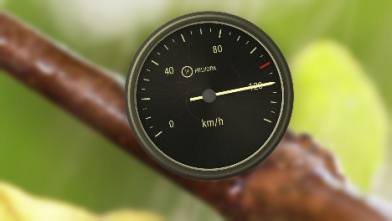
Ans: 120
